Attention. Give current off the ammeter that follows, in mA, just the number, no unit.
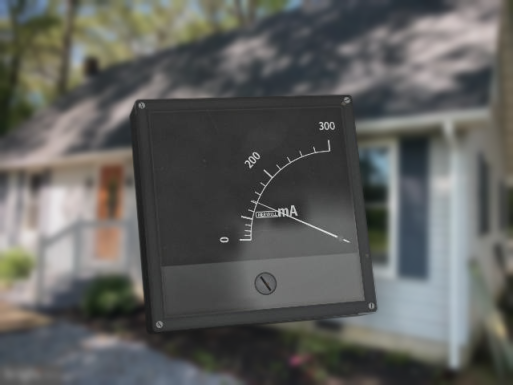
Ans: 140
